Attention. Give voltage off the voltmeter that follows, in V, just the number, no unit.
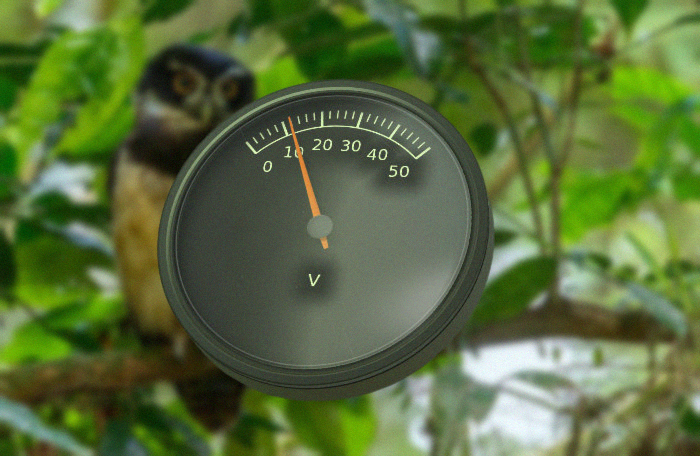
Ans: 12
